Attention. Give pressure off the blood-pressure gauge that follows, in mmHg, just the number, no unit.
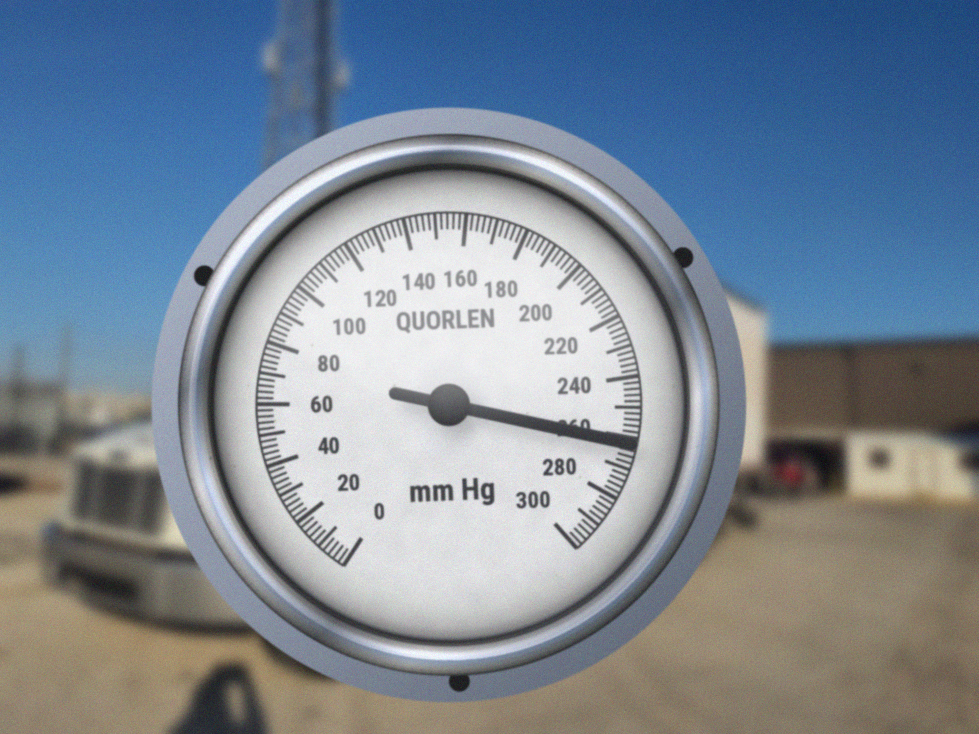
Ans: 262
